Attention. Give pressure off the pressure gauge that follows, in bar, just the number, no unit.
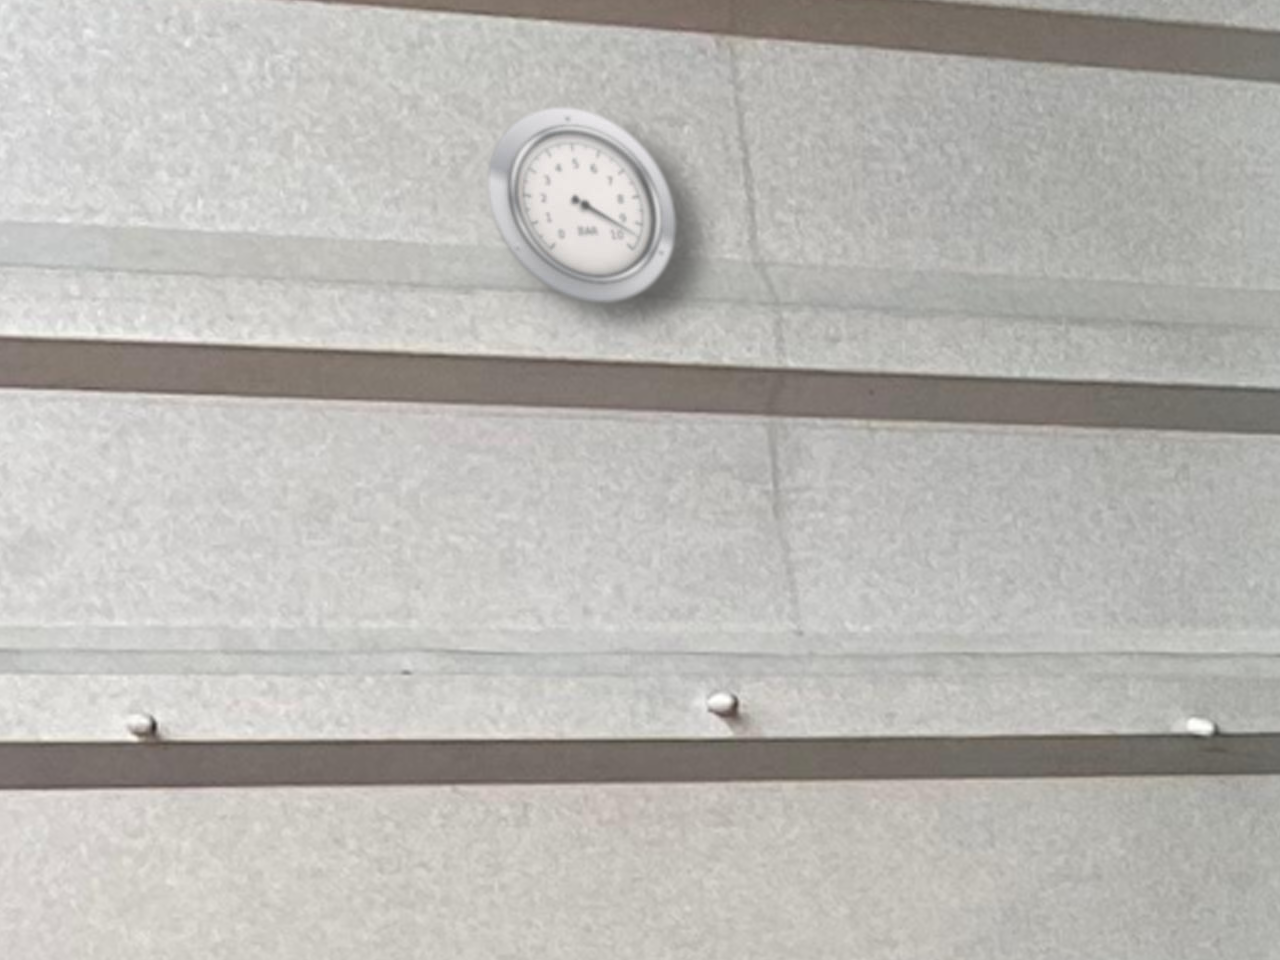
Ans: 9.5
